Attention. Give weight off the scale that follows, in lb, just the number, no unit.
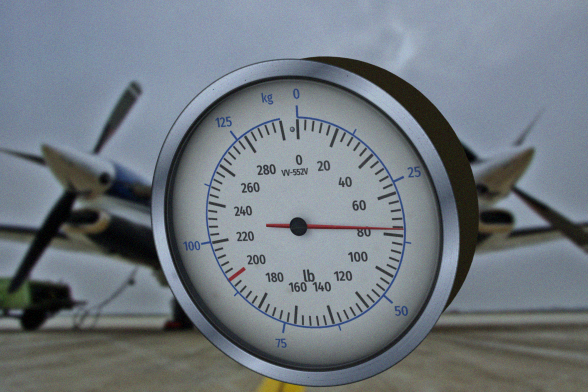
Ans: 76
